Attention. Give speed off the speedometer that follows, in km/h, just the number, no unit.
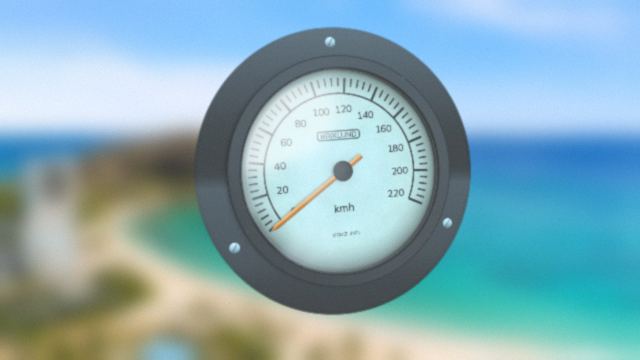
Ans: 0
